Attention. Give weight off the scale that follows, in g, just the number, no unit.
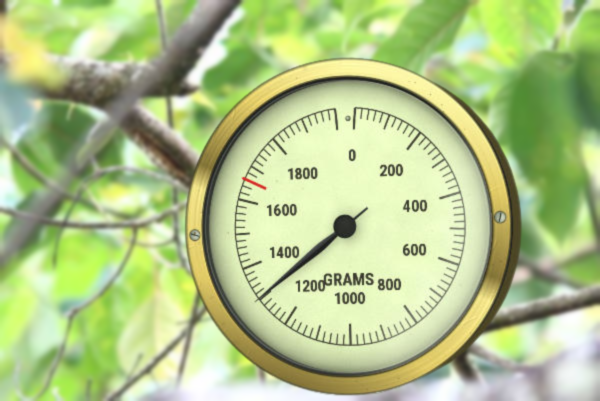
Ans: 1300
